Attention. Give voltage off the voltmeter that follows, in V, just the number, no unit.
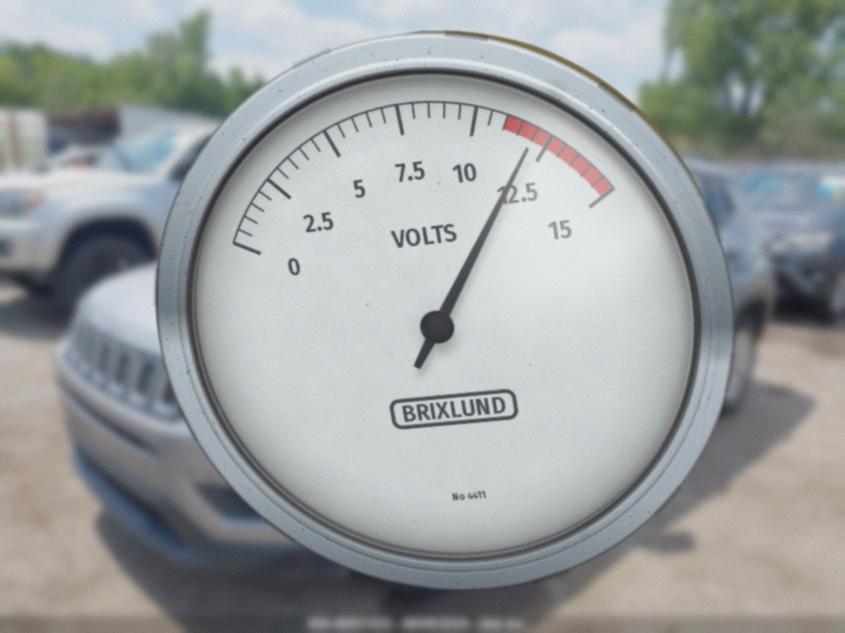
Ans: 12
